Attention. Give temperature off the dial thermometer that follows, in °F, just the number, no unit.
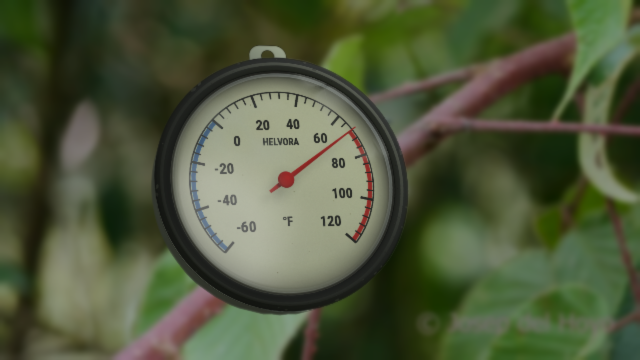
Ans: 68
